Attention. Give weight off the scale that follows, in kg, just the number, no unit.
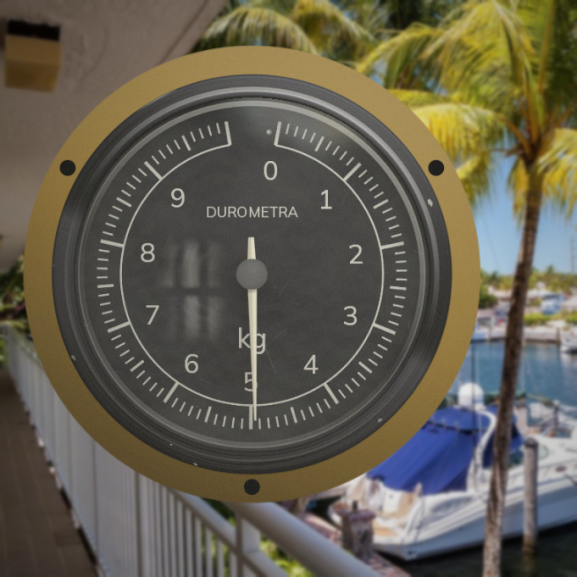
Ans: 4.95
